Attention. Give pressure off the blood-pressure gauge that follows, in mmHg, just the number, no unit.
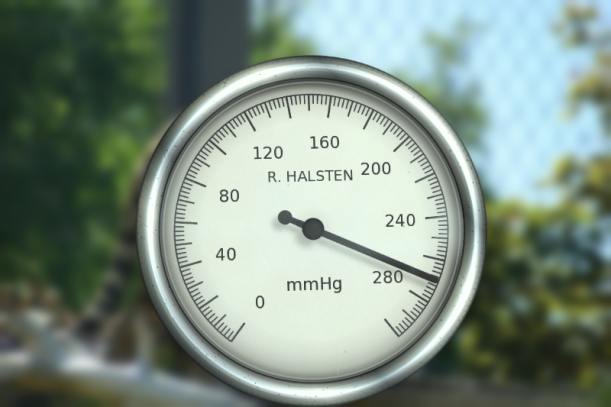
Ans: 270
